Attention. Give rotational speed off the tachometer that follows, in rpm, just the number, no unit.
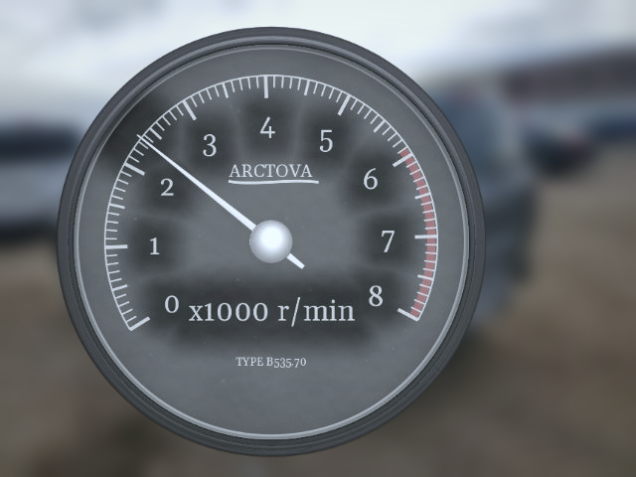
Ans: 2350
